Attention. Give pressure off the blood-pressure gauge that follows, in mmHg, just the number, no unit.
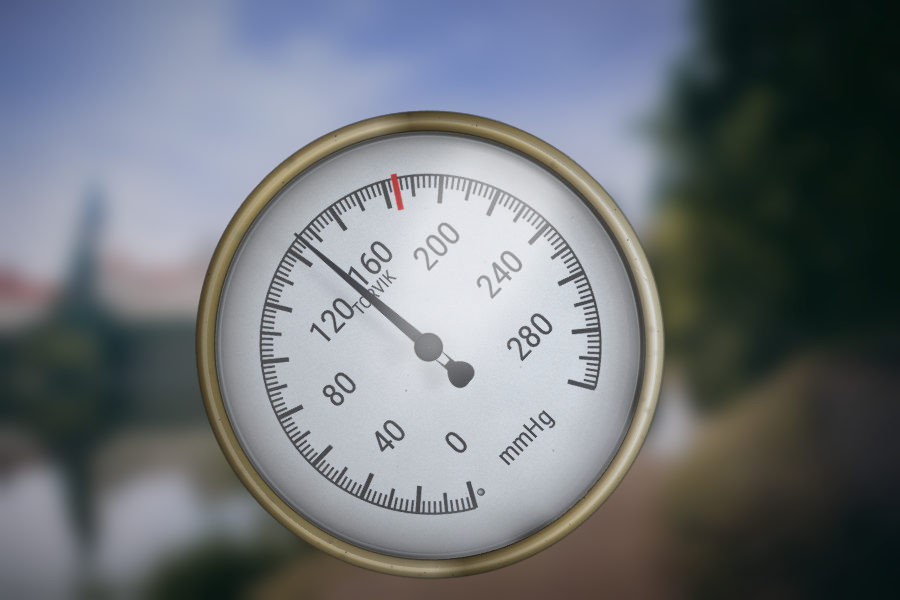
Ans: 146
